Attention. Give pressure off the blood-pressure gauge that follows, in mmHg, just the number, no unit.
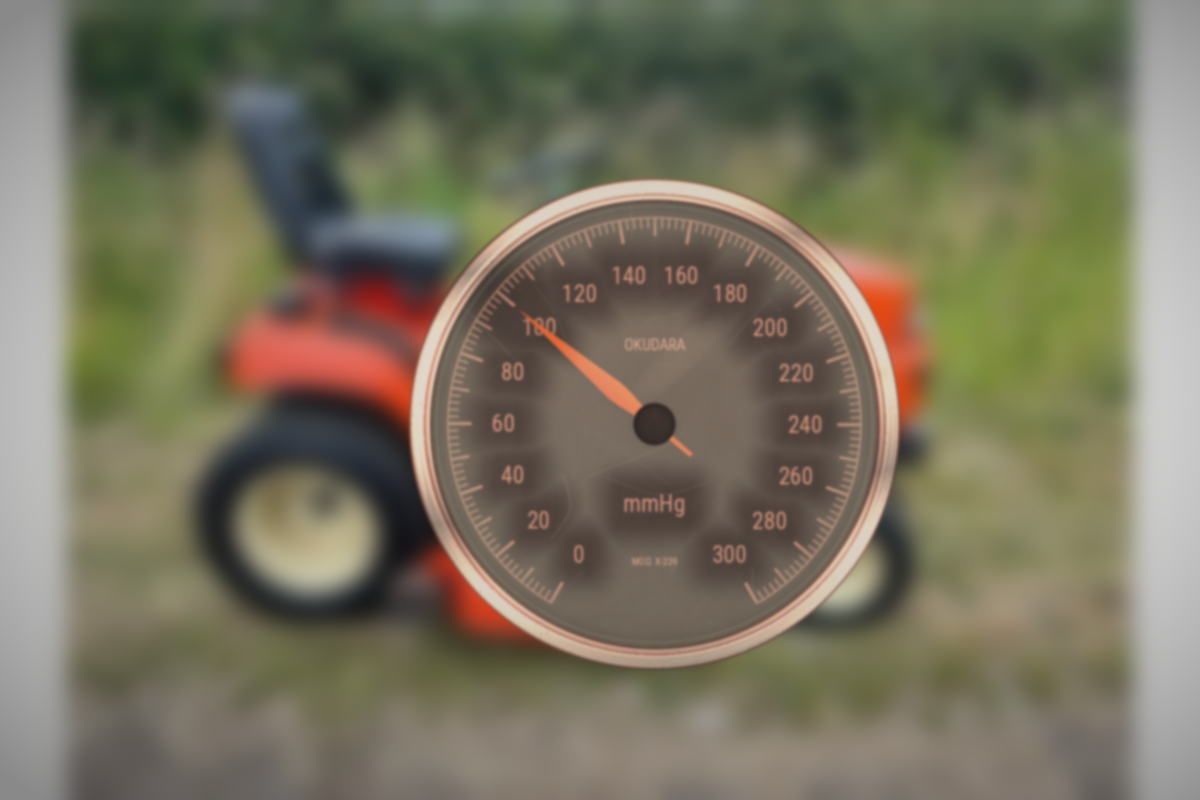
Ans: 100
